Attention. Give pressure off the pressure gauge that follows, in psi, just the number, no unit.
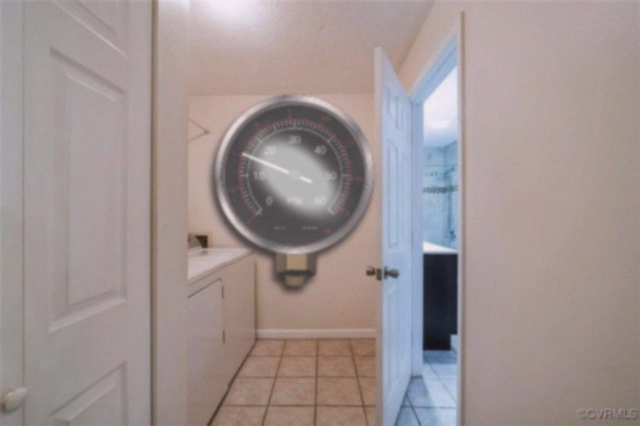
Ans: 15
